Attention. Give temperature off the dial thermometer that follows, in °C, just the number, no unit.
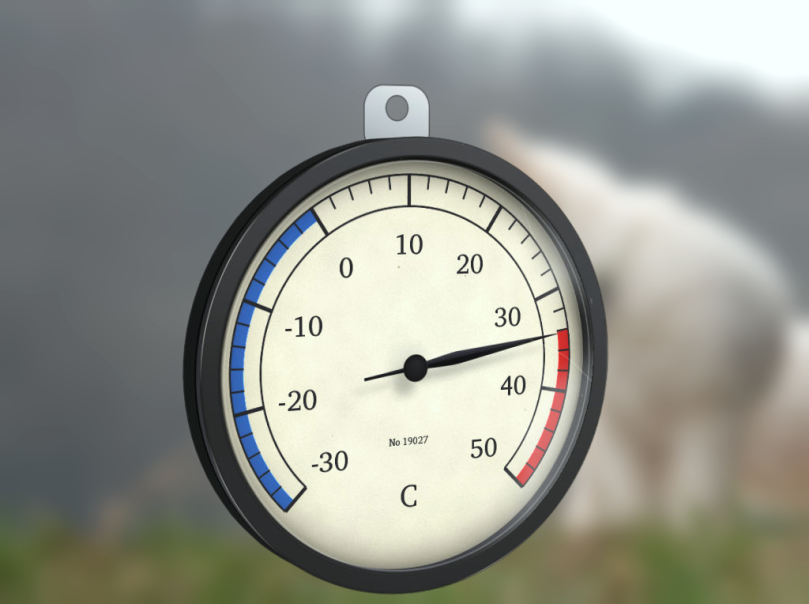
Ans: 34
